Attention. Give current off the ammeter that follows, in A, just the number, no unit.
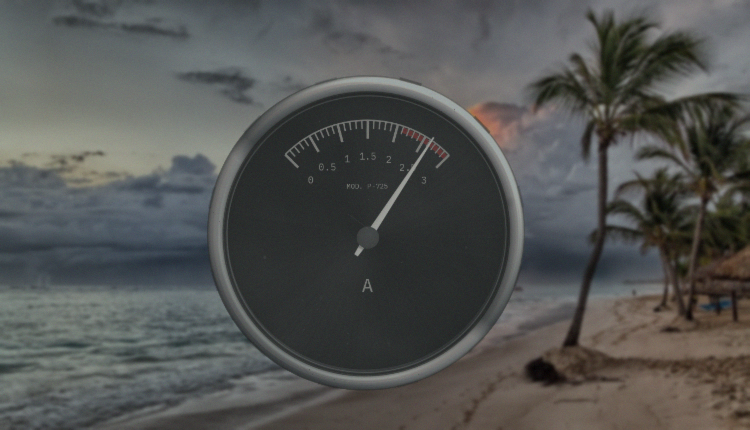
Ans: 2.6
